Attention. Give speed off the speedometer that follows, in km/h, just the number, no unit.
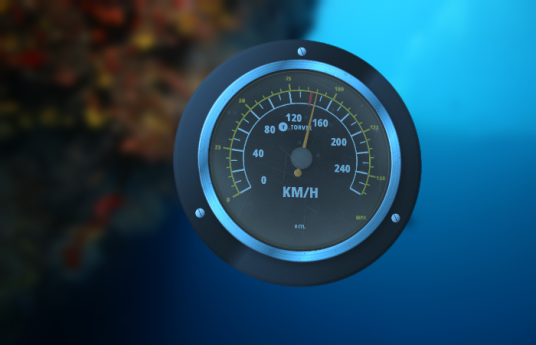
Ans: 145
